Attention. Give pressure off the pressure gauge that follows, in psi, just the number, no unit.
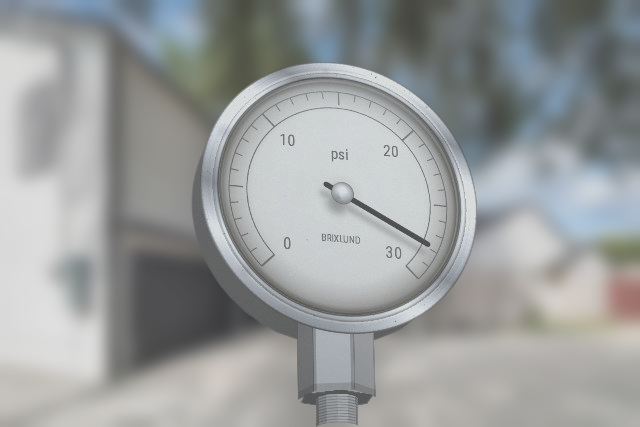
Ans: 28
